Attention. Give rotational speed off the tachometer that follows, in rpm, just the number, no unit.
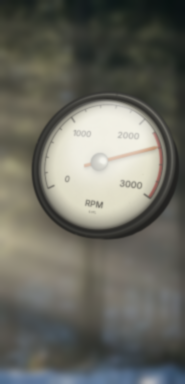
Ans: 2400
